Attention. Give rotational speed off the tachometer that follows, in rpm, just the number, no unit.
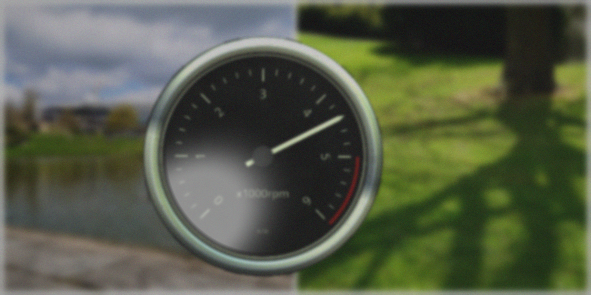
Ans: 4400
